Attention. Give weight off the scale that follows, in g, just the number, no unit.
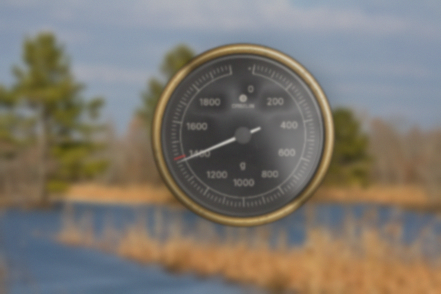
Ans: 1400
